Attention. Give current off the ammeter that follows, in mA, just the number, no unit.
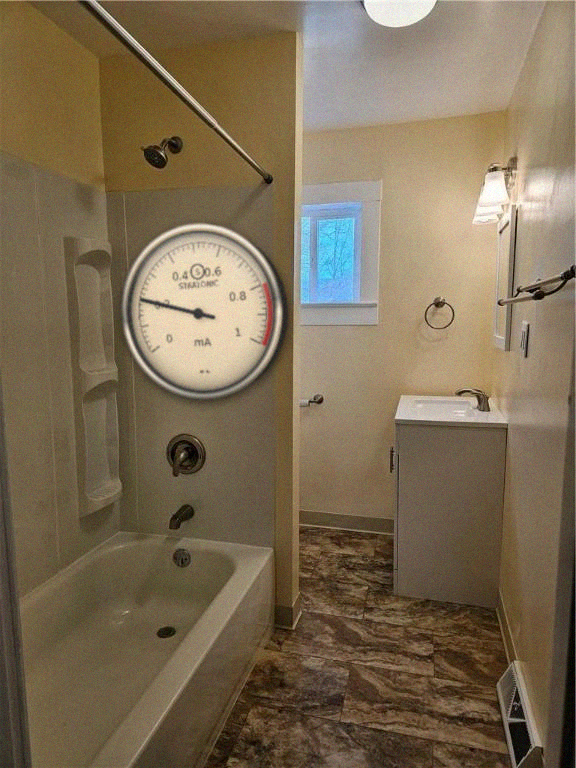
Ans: 0.2
